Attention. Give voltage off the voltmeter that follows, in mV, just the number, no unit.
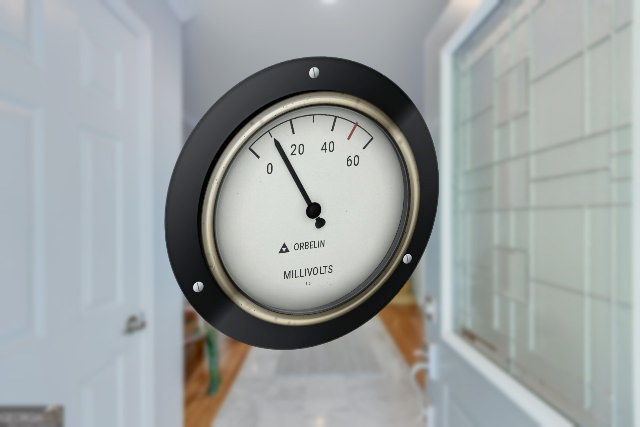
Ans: 10
